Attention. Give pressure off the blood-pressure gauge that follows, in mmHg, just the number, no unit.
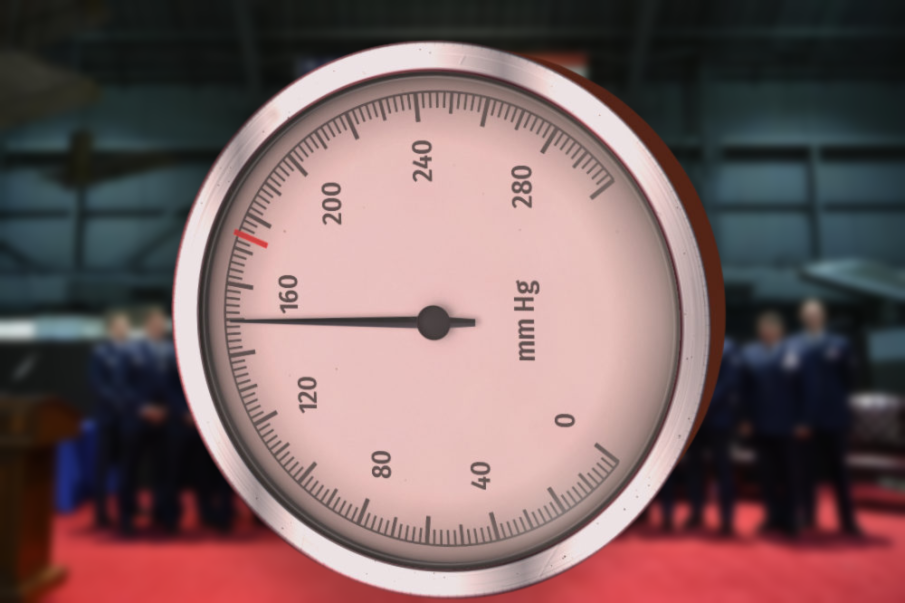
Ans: 150
